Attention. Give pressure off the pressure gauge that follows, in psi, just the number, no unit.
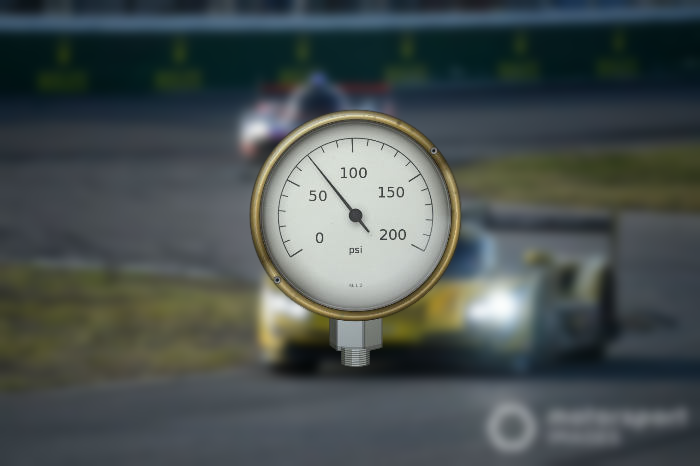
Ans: 70
